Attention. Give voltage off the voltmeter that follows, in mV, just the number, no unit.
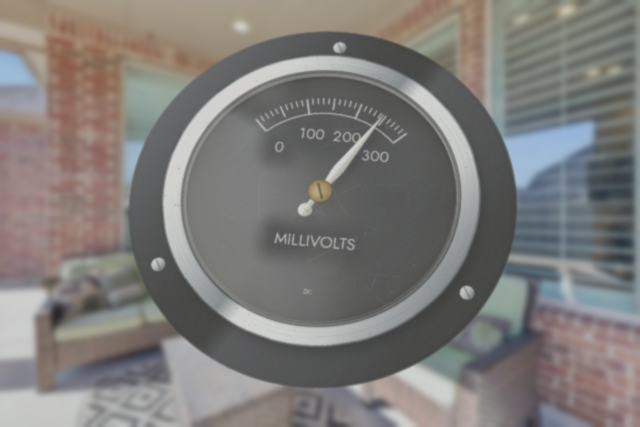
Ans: 250
